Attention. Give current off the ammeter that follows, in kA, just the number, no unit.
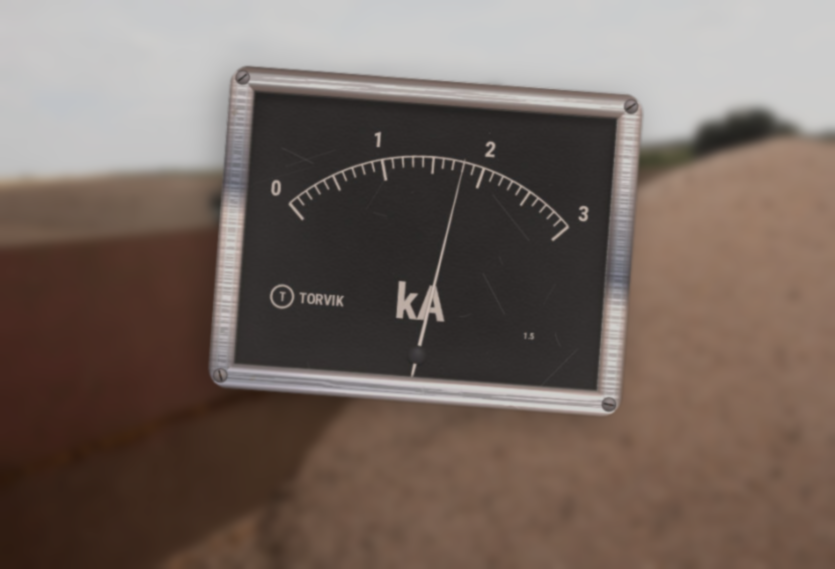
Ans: 1.8
